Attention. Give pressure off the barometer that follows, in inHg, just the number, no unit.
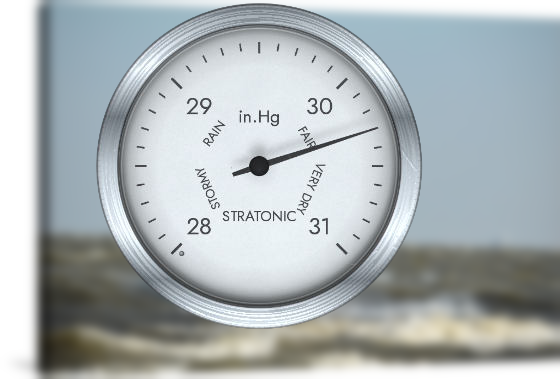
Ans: 30.3
